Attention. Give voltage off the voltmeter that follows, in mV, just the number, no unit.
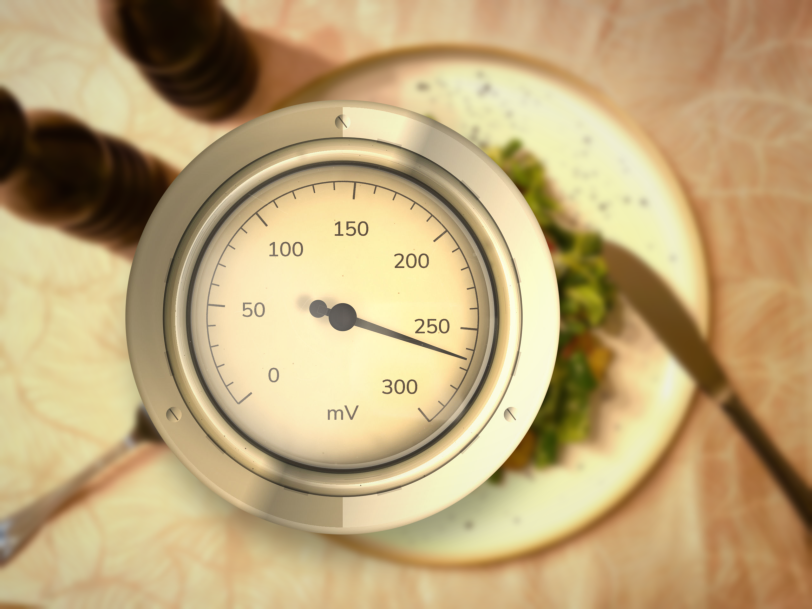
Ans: 265
